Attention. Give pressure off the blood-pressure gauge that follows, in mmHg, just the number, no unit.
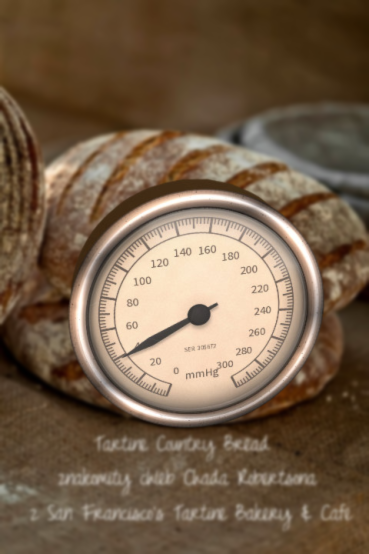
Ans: 40
